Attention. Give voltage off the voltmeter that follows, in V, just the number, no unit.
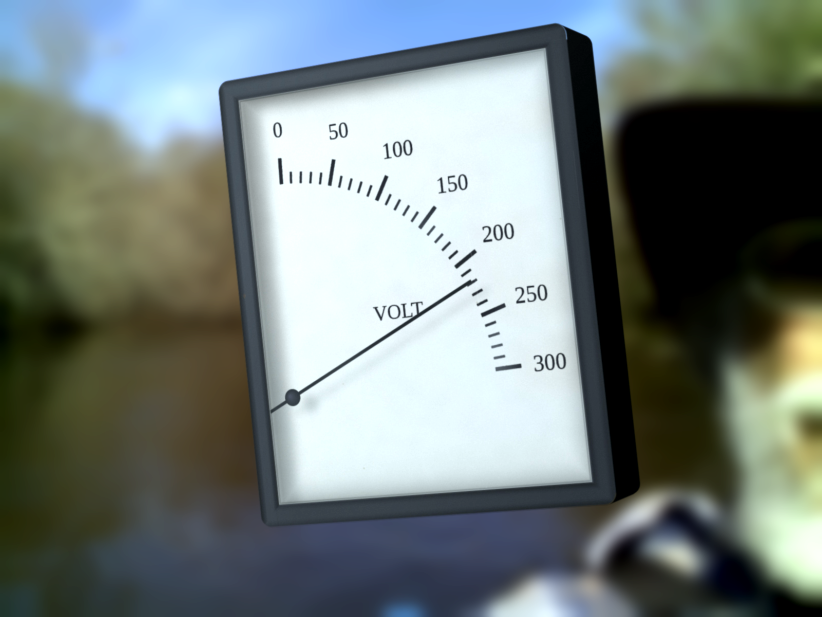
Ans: 220
